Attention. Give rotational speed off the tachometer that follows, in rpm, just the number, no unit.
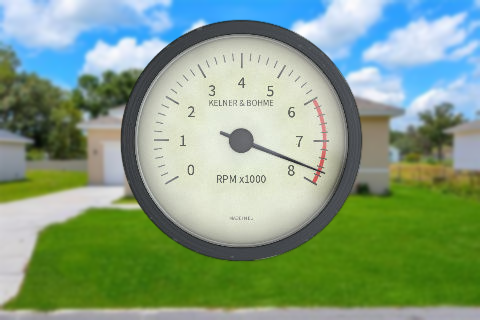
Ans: 7700
